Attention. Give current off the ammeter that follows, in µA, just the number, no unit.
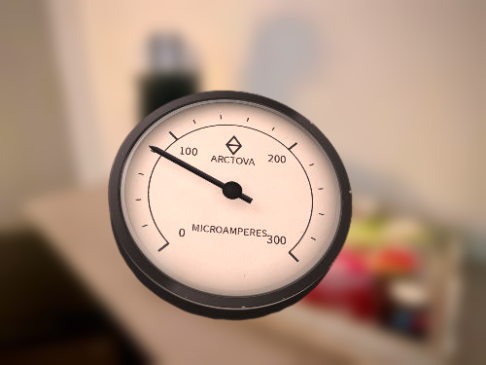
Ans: 80
